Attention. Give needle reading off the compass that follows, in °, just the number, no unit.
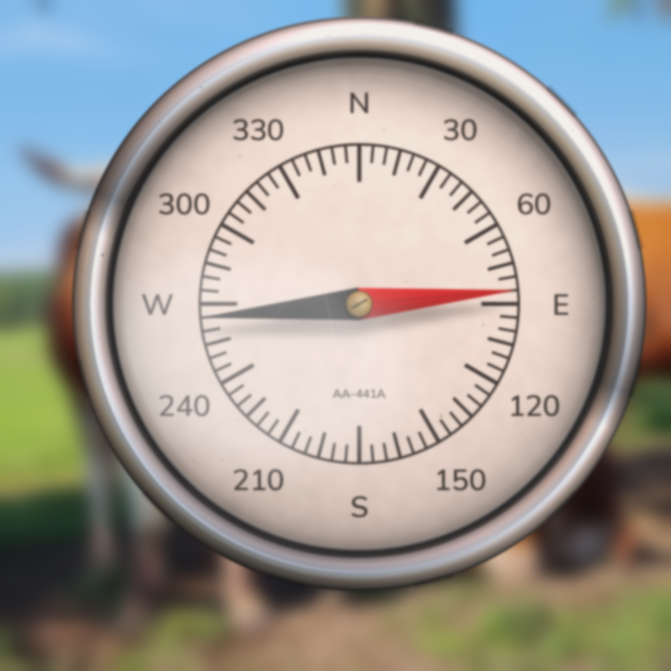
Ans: 85
